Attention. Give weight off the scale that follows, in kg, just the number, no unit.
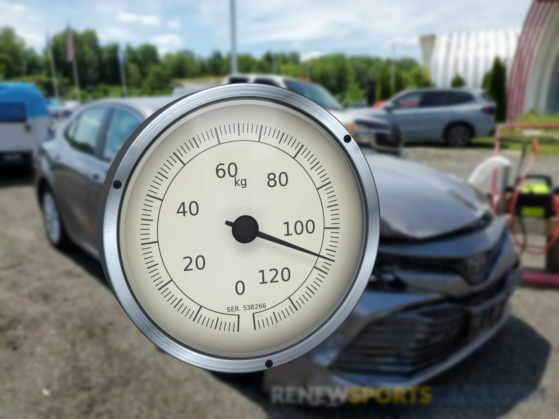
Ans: 107
